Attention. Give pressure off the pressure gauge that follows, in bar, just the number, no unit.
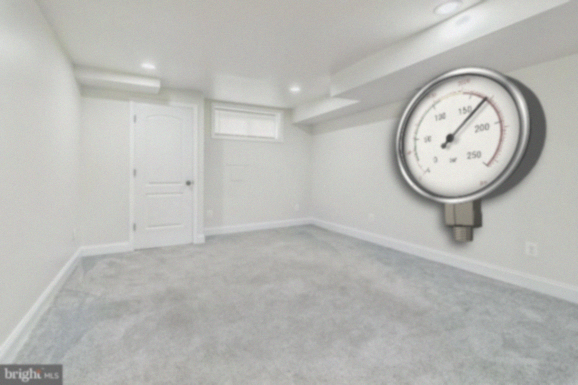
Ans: 170
